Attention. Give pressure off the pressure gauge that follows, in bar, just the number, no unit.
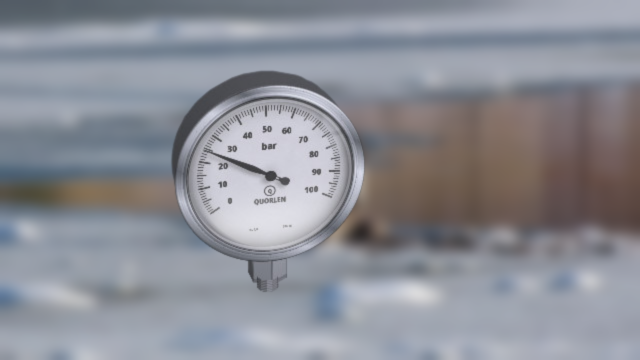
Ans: 25
